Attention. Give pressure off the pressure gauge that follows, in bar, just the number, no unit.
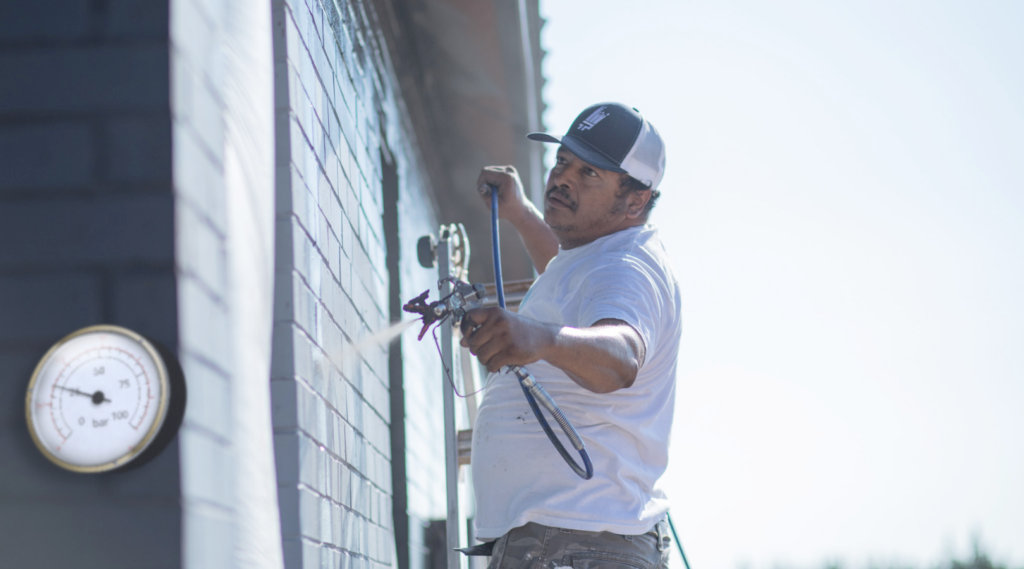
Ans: 25
